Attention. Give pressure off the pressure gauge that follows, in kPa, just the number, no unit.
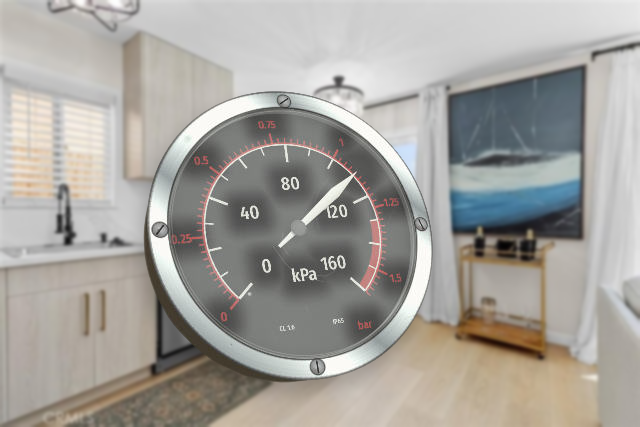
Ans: 110
